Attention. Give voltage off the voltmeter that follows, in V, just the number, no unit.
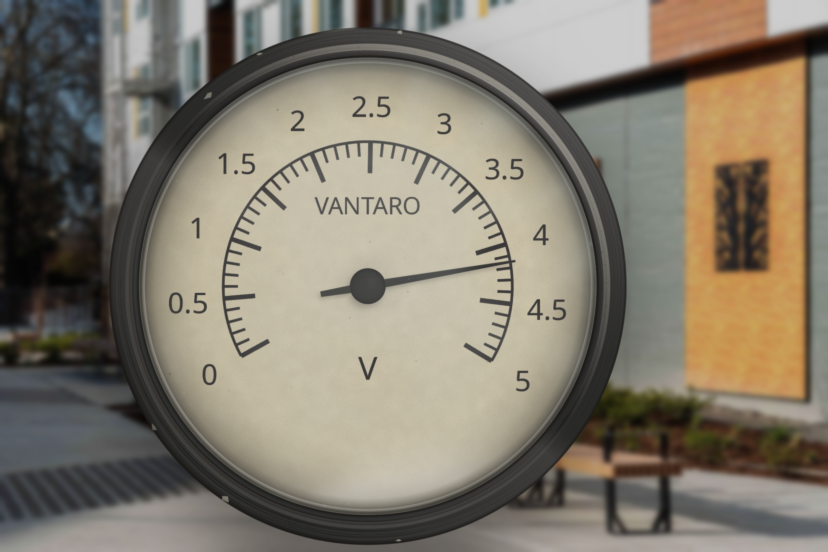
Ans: 4.15
